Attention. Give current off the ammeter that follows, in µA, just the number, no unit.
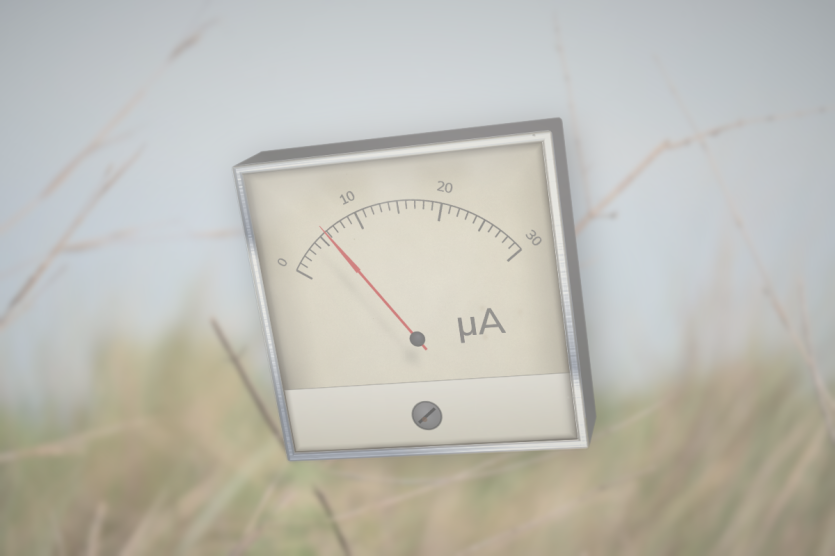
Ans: 6
